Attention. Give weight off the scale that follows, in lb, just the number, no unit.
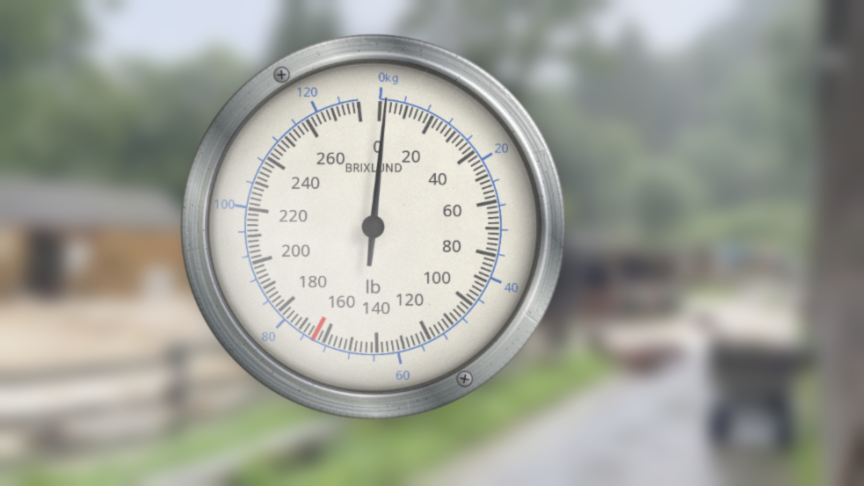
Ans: 2
